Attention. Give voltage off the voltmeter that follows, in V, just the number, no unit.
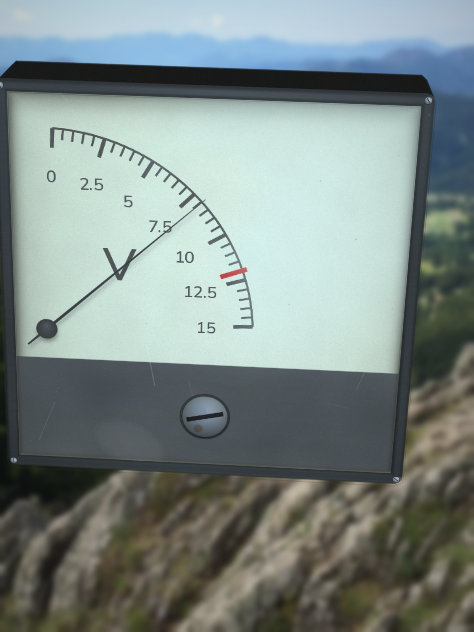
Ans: 8
